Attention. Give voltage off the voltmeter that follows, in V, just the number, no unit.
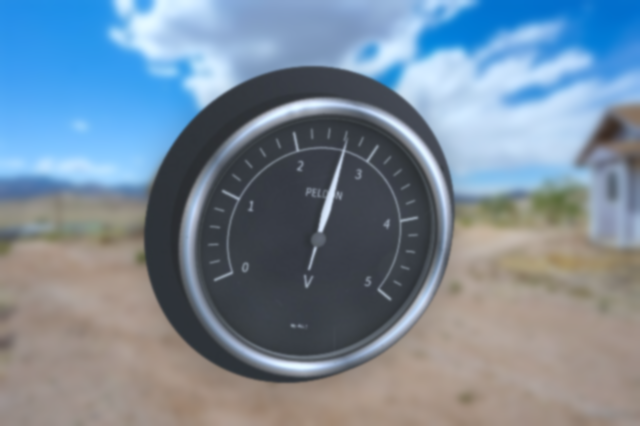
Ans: 2.6
